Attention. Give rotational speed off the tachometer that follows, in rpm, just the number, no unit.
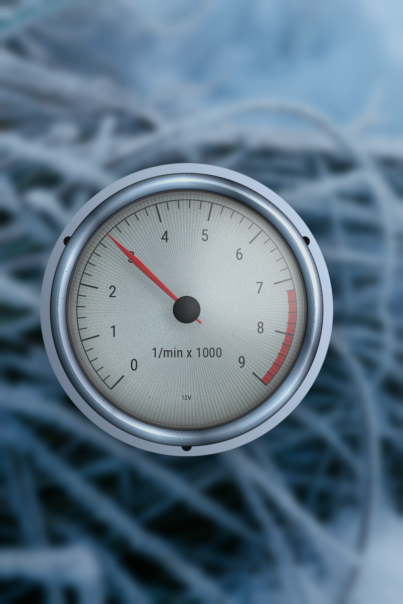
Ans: 3000
